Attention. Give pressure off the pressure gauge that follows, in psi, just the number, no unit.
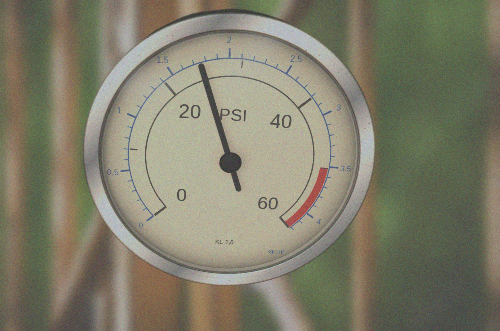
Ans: 25
